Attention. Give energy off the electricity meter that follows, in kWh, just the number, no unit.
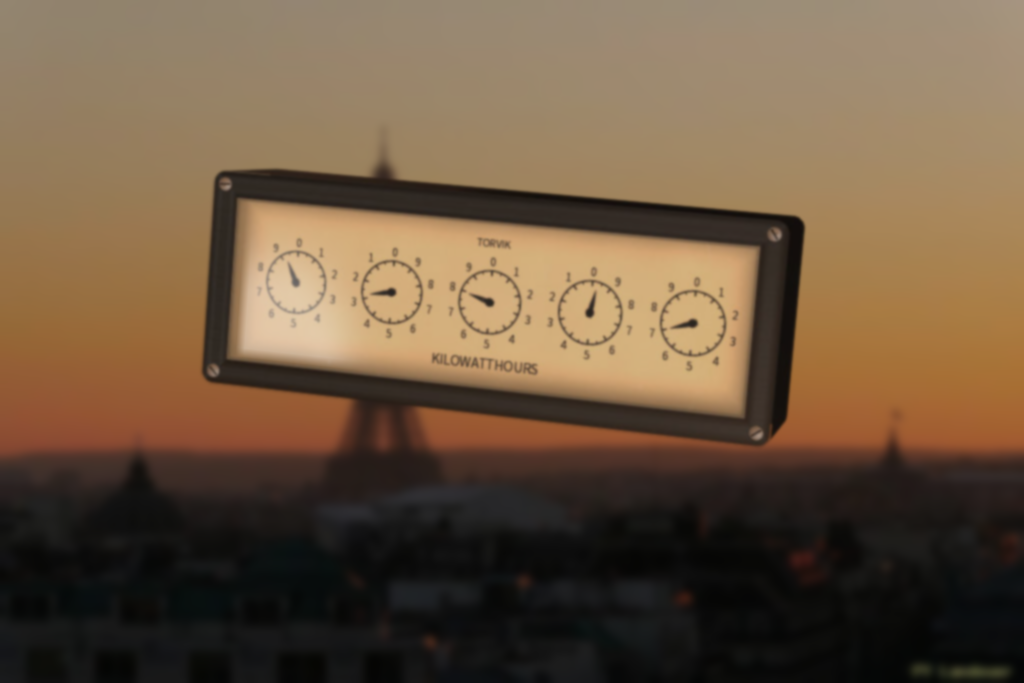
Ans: 92797
